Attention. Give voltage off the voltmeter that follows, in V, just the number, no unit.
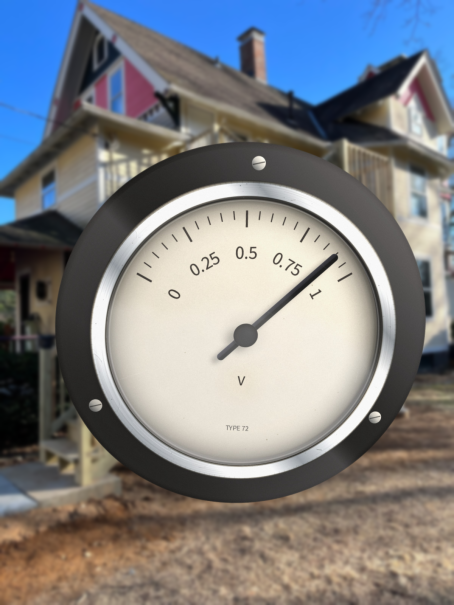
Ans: 0.9
